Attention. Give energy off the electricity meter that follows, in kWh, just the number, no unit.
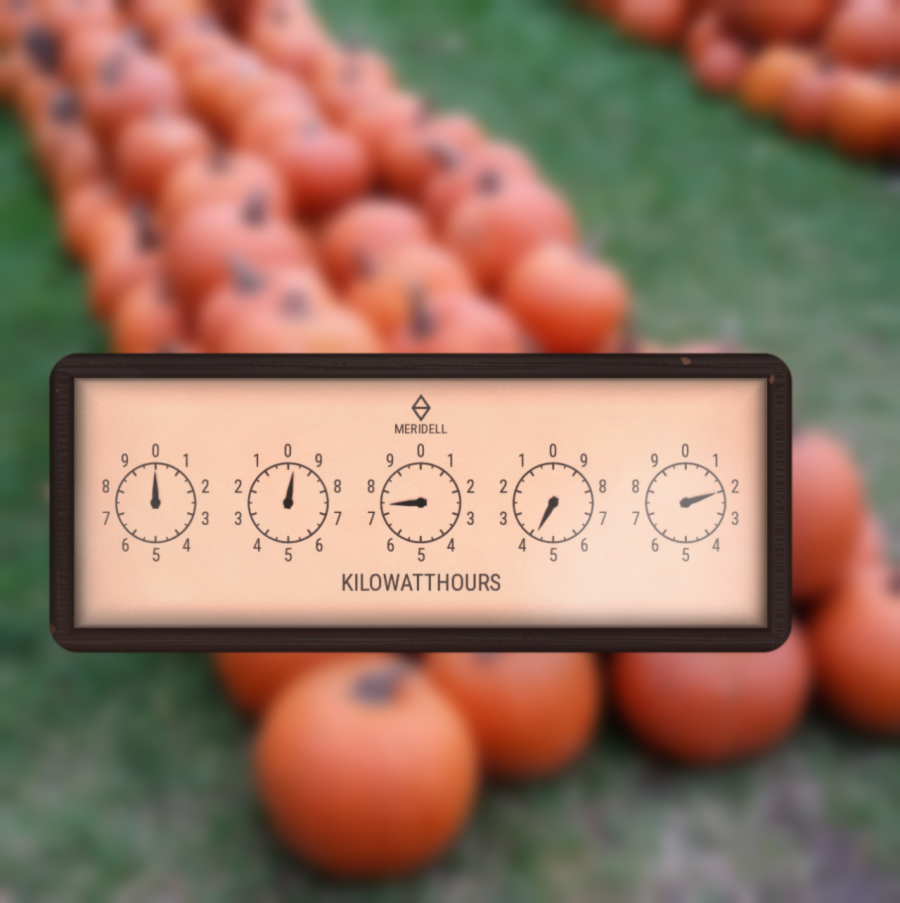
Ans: 99742
